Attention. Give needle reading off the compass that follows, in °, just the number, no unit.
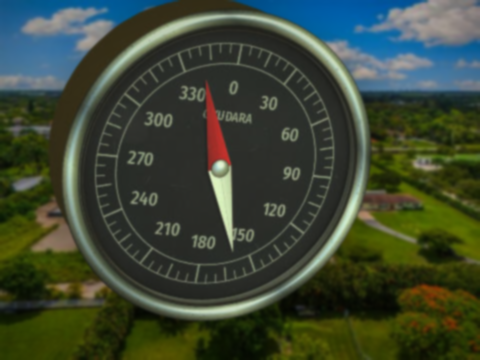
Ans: 340
